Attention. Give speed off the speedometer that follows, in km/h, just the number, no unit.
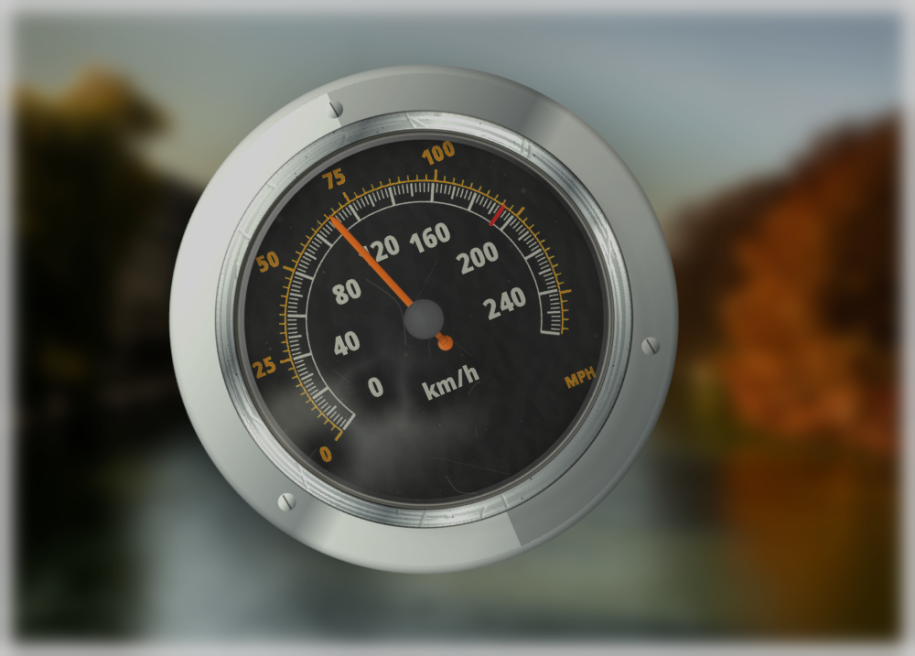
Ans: 110
